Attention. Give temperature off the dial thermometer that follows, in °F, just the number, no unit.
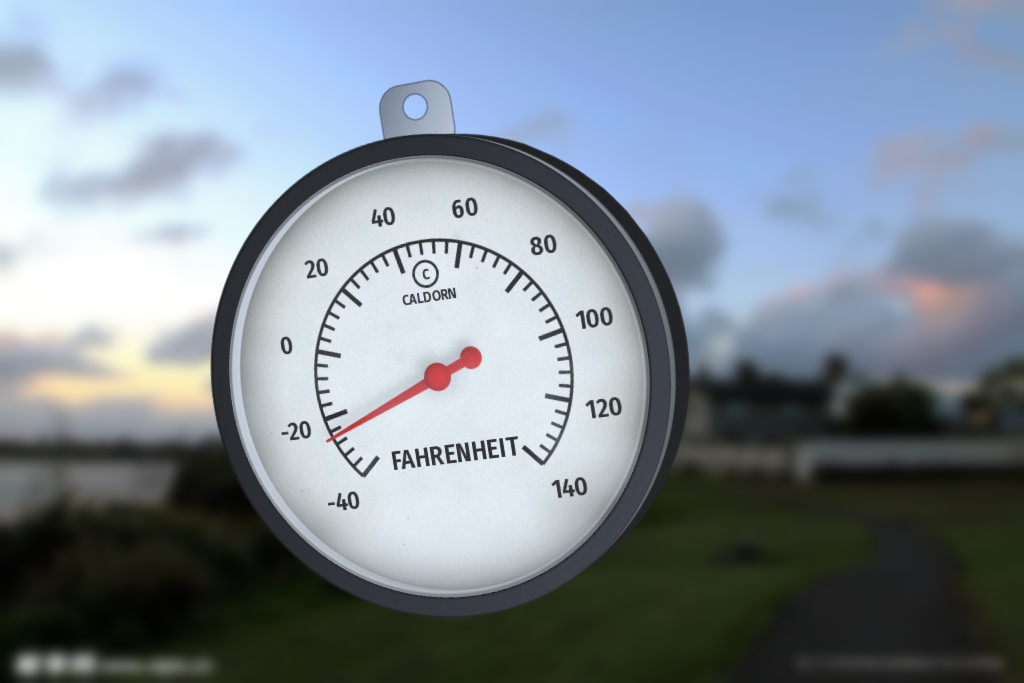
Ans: -26
